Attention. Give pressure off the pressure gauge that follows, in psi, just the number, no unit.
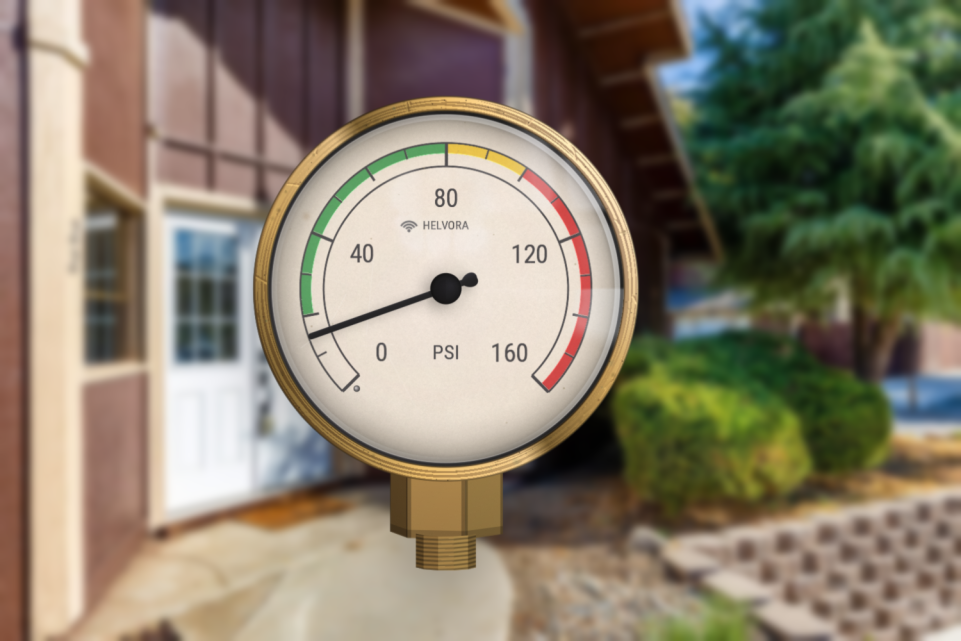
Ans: 15
